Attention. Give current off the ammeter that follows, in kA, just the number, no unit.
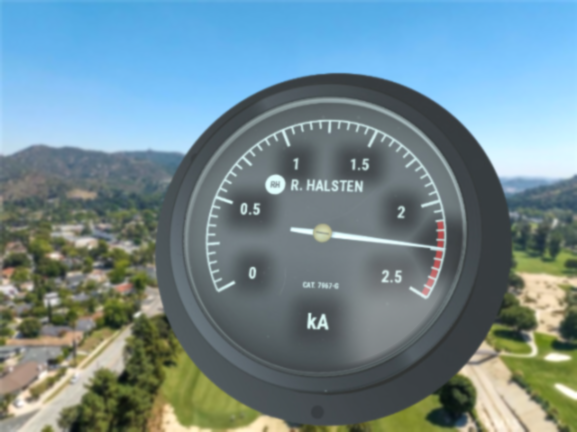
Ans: 2.25
